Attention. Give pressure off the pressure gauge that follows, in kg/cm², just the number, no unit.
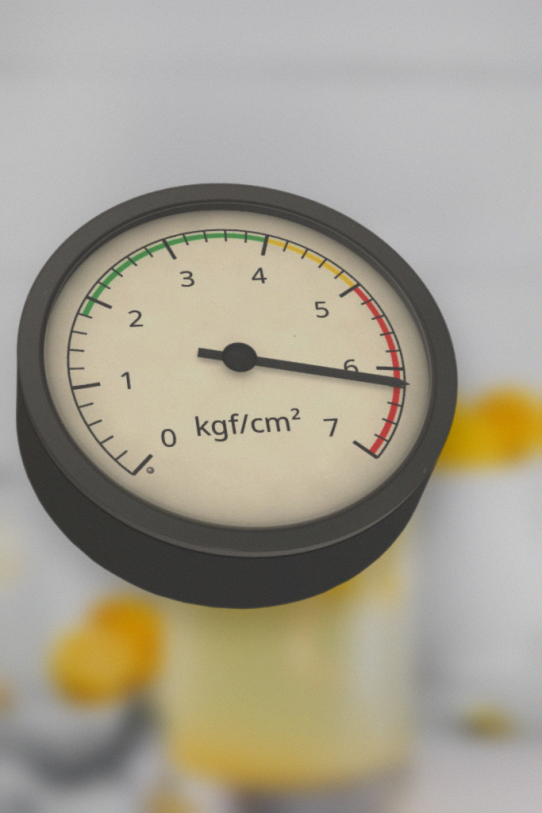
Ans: 6.2
